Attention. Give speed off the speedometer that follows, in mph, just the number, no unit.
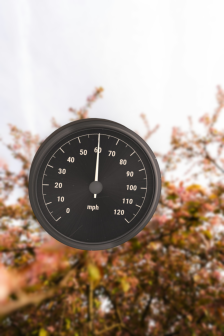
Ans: 60
